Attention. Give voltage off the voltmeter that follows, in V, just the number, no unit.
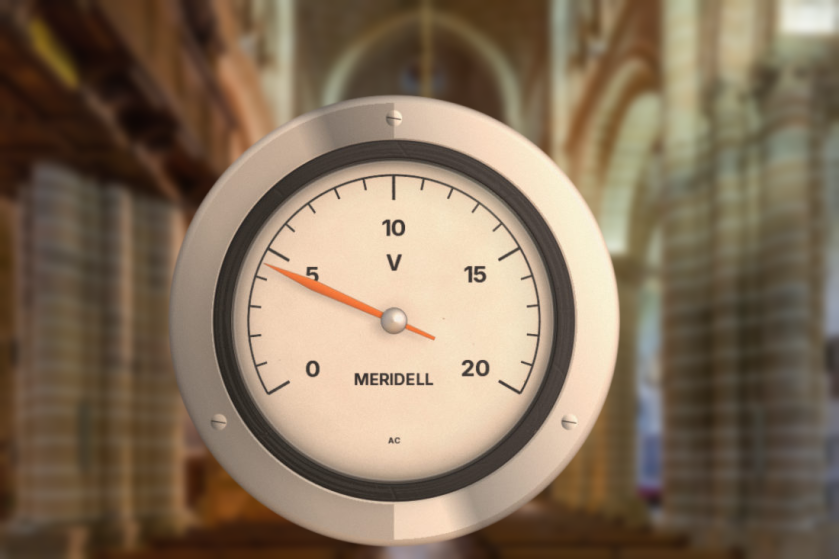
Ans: 4.5
